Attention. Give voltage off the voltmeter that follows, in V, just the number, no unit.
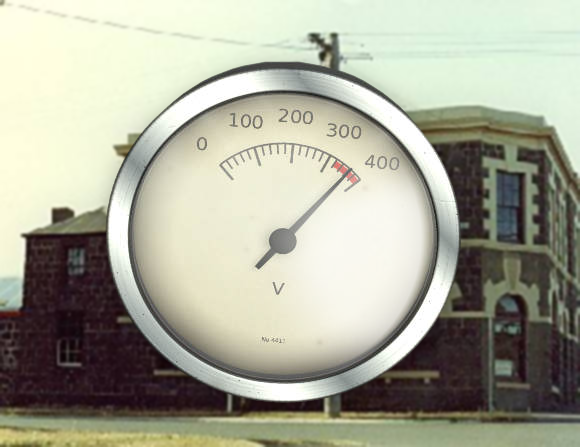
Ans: 360
